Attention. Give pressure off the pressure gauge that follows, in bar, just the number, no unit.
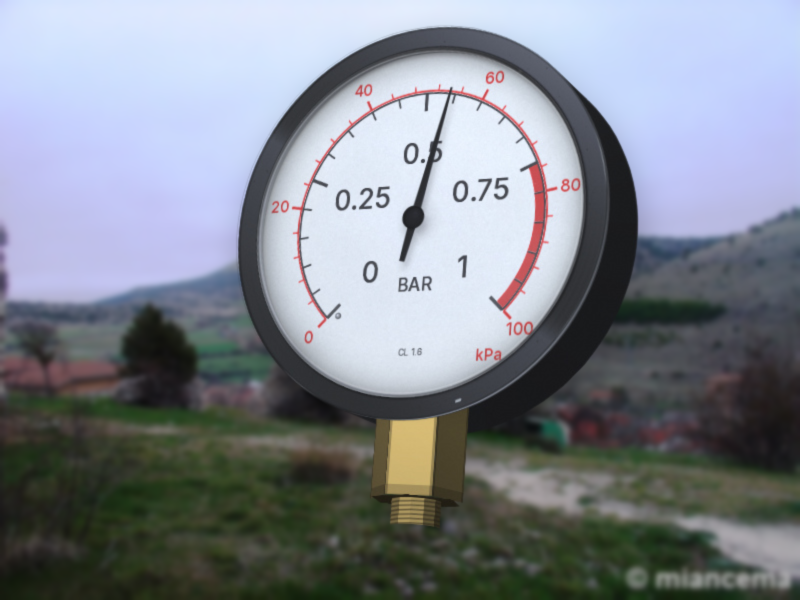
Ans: 0.55
